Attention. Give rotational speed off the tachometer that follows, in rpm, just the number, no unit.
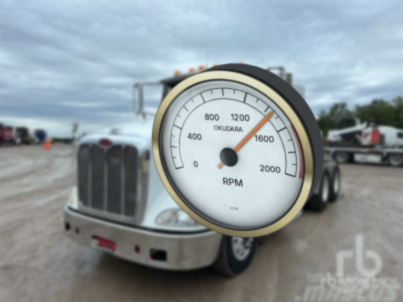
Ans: 1450
